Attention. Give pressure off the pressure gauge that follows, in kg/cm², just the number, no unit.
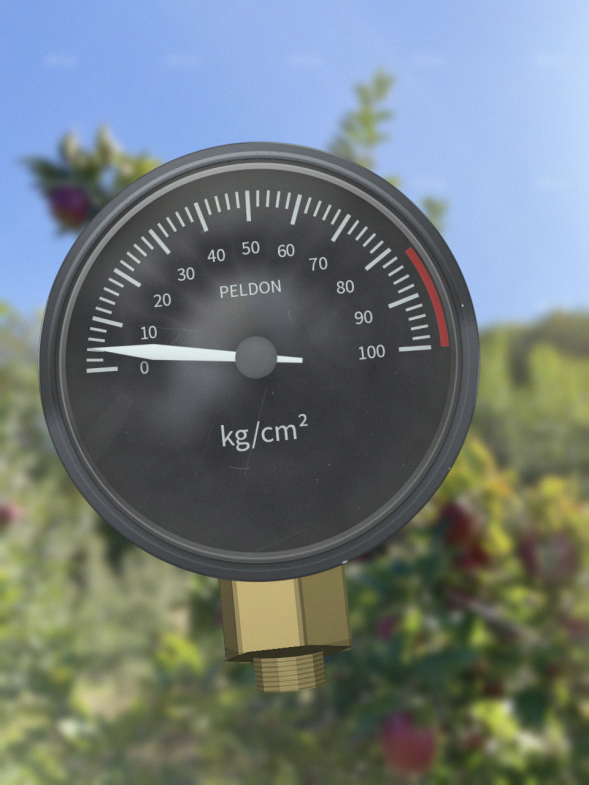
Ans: 4
